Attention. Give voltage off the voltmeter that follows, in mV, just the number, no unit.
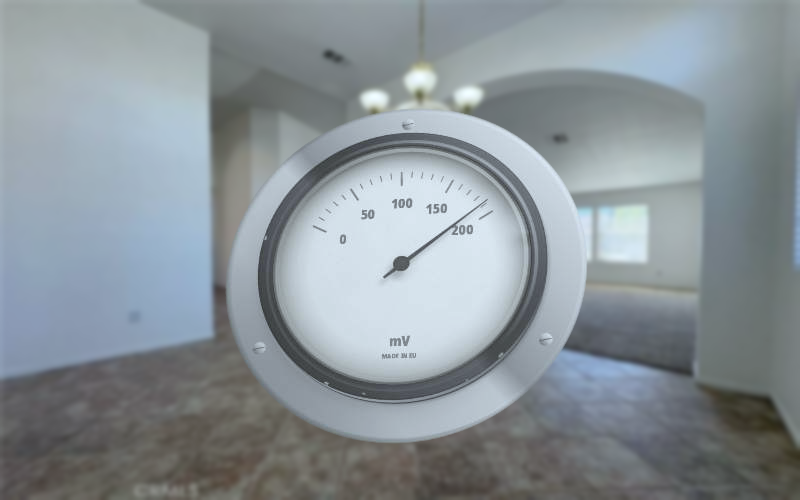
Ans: 190
